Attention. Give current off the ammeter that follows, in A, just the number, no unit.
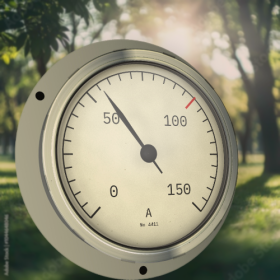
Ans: 55
